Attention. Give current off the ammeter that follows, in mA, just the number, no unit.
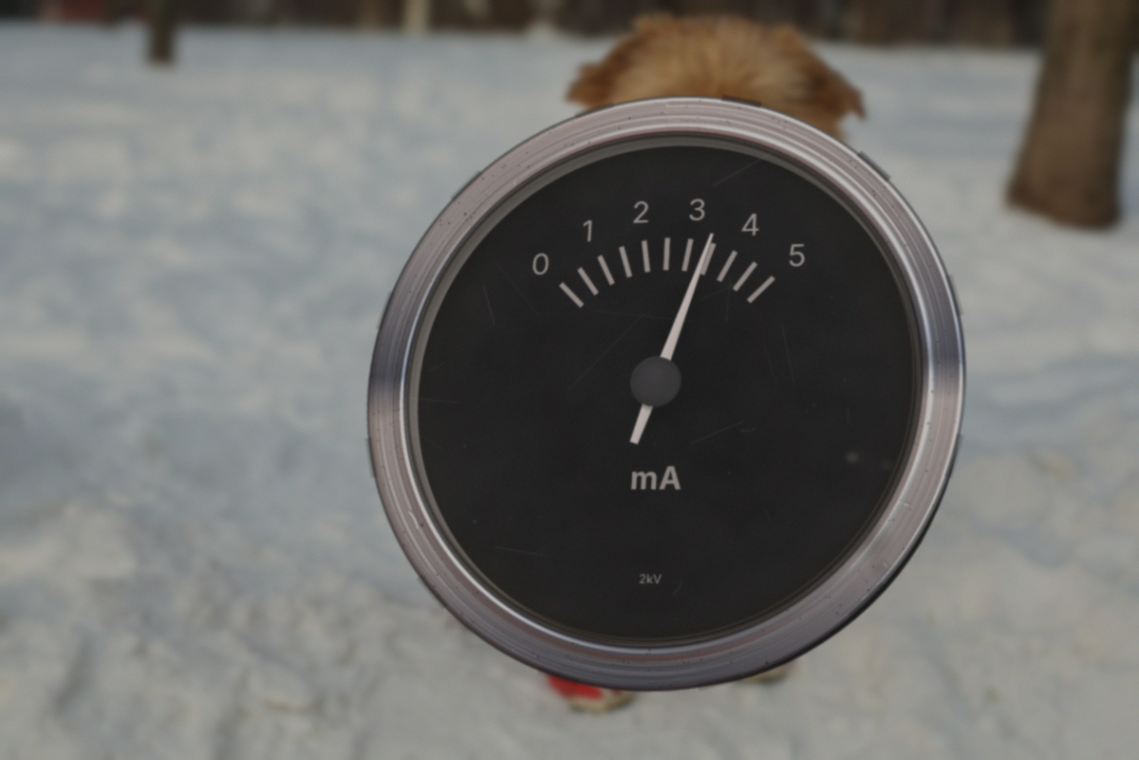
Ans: 3.5
